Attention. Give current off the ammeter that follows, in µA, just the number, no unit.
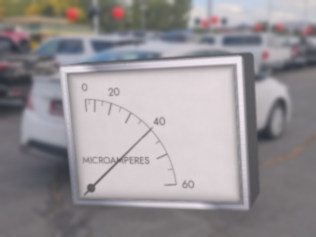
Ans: 40
